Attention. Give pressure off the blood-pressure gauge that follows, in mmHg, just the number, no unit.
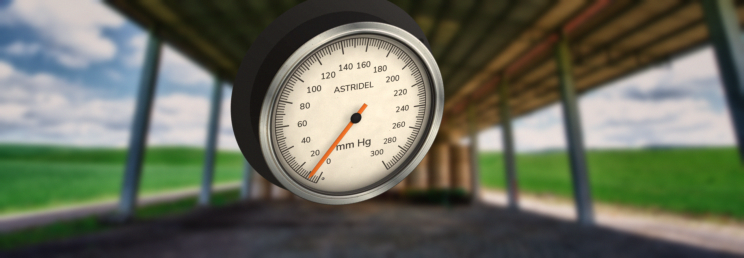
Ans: 10
